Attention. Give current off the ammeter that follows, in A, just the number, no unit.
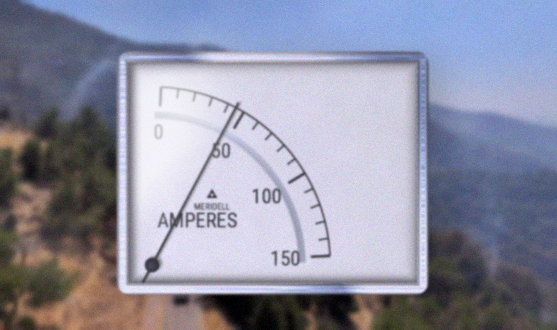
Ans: 45
